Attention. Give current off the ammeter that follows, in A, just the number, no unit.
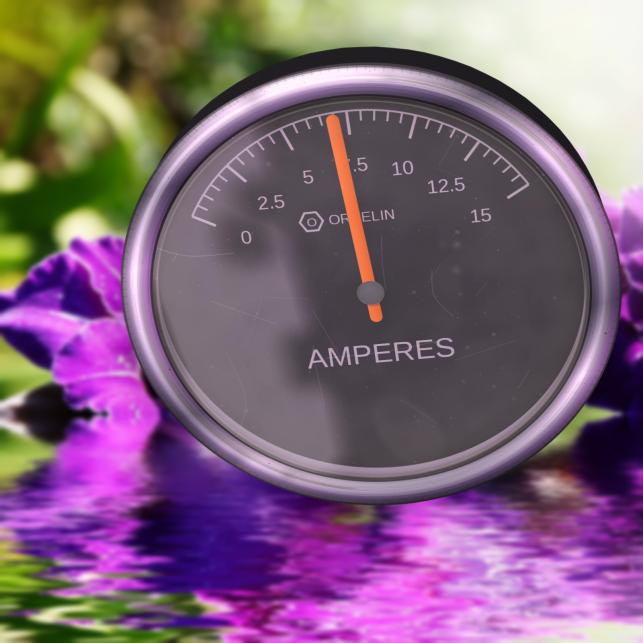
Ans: 7
